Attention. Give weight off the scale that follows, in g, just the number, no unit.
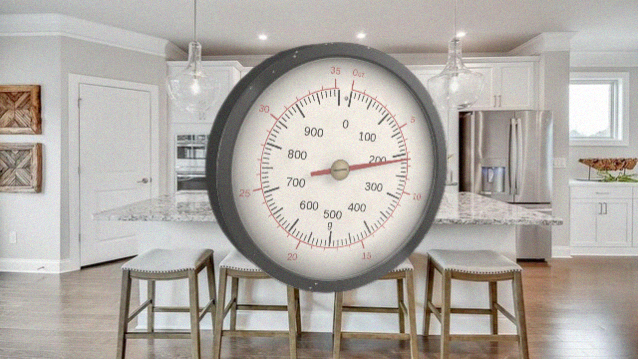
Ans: 210
